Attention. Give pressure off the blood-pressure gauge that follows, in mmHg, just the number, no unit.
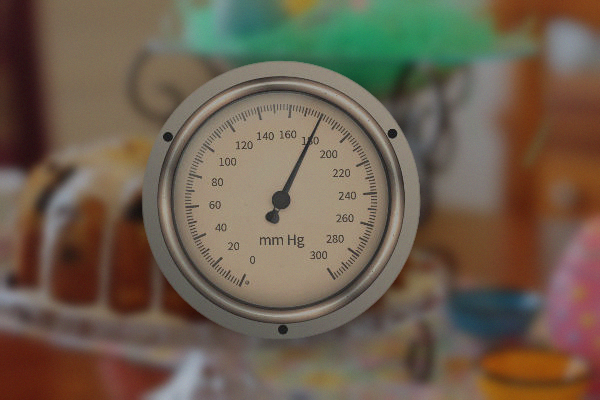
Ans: 180
